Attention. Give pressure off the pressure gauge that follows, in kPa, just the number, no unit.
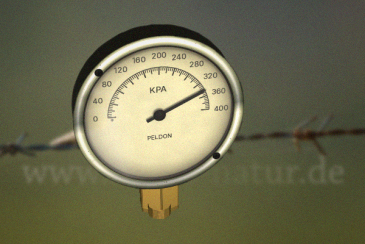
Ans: 340
